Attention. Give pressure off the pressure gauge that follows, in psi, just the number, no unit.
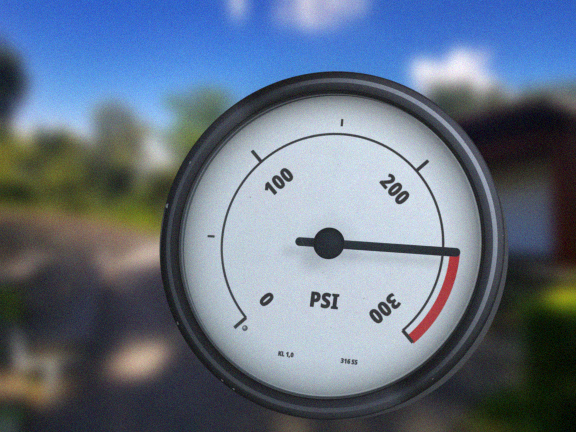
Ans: 250
